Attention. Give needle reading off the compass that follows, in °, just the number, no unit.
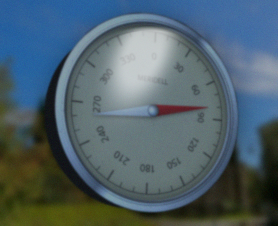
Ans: 80
